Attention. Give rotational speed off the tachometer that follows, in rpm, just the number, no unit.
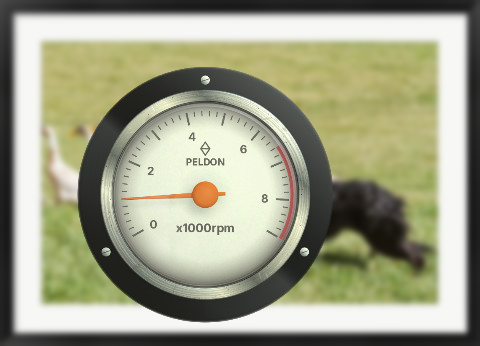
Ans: 1000
